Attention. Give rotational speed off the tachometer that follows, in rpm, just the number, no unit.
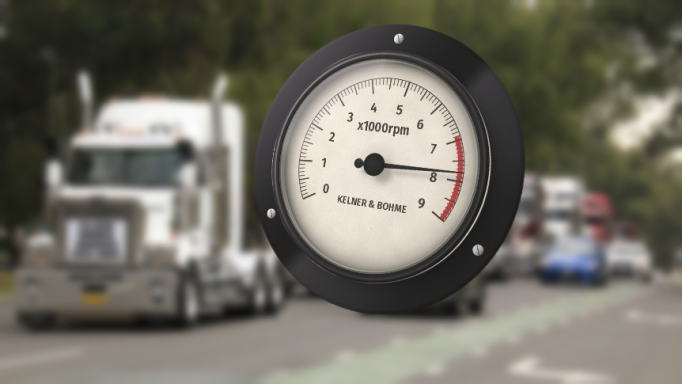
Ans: 7800
